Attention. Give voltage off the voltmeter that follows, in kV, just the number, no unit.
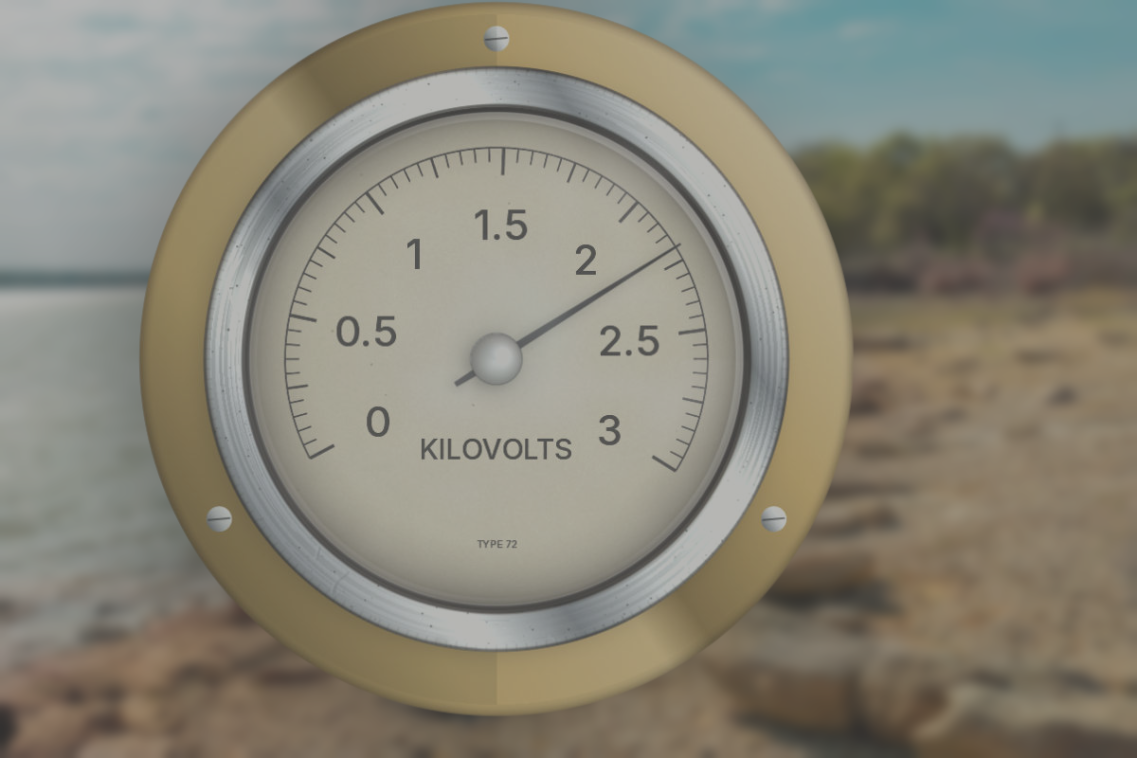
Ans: 2.2
